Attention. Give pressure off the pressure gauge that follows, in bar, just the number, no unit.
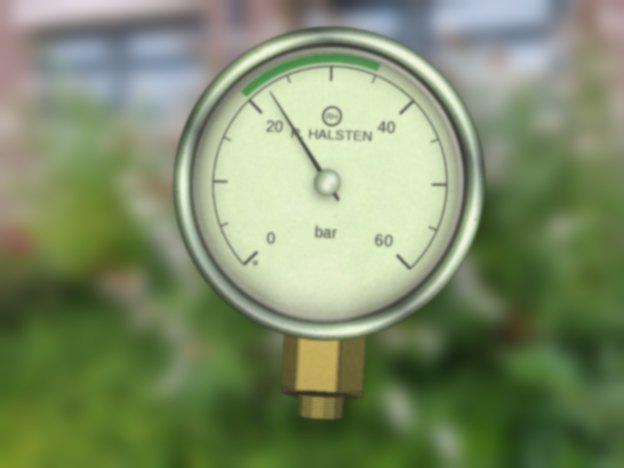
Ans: 22.5
